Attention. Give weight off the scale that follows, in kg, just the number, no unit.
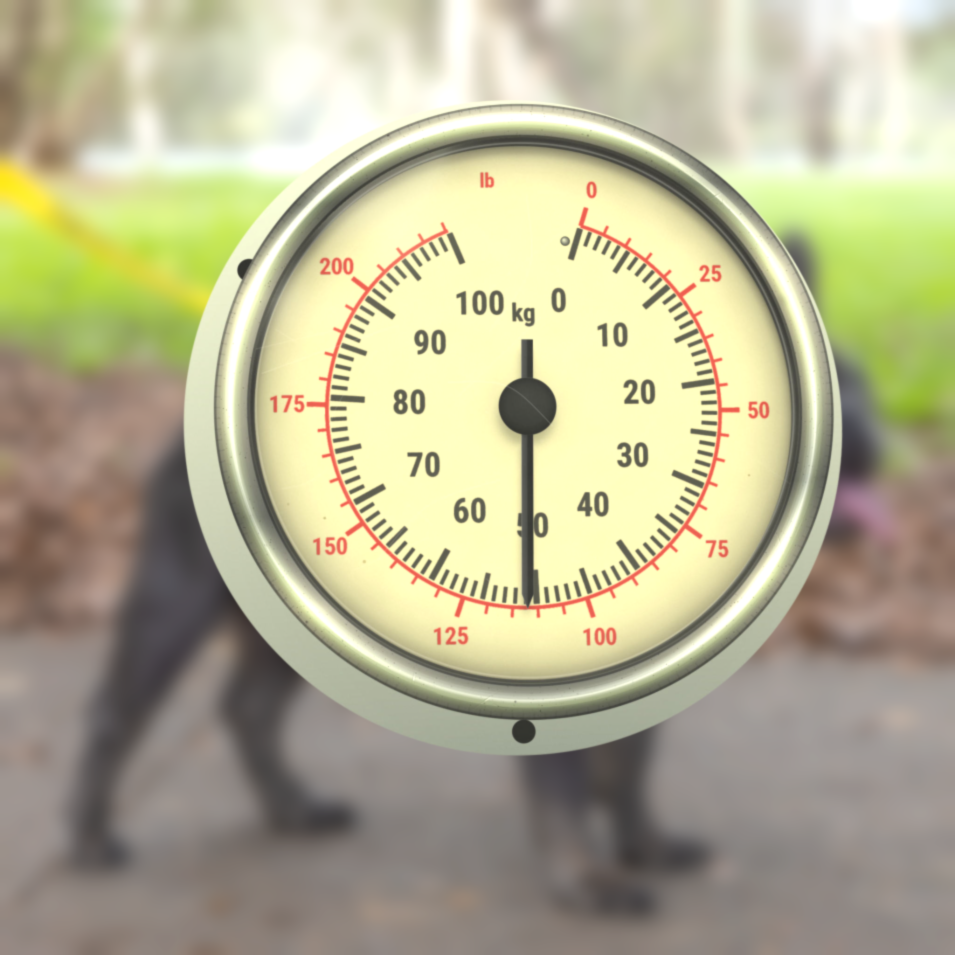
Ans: 51
